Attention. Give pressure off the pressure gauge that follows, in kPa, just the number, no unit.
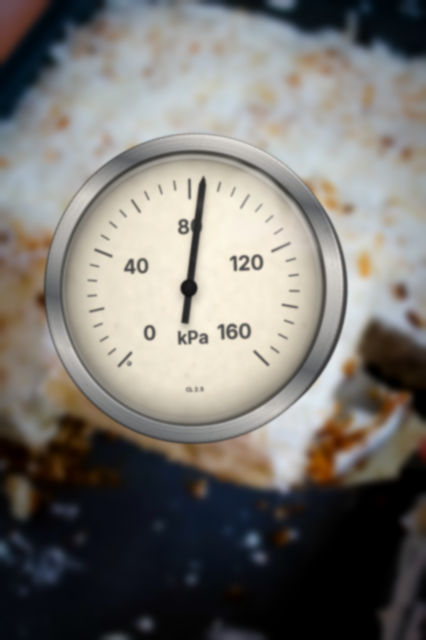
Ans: 85
